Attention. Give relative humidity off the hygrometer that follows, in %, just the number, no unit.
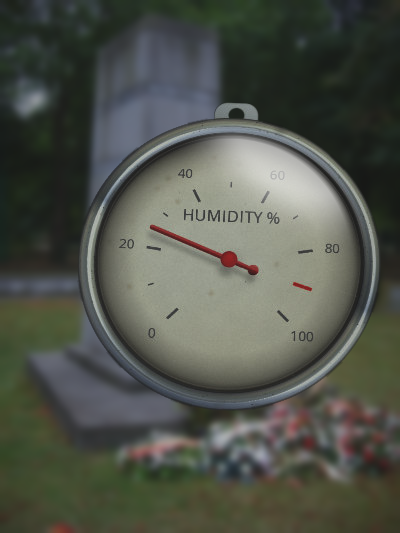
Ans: 25
